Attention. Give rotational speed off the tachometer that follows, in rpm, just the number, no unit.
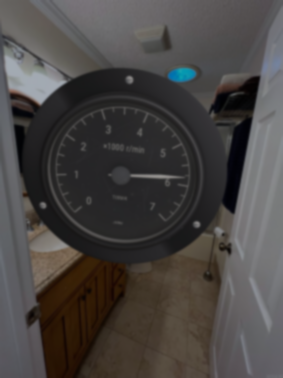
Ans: 5750
